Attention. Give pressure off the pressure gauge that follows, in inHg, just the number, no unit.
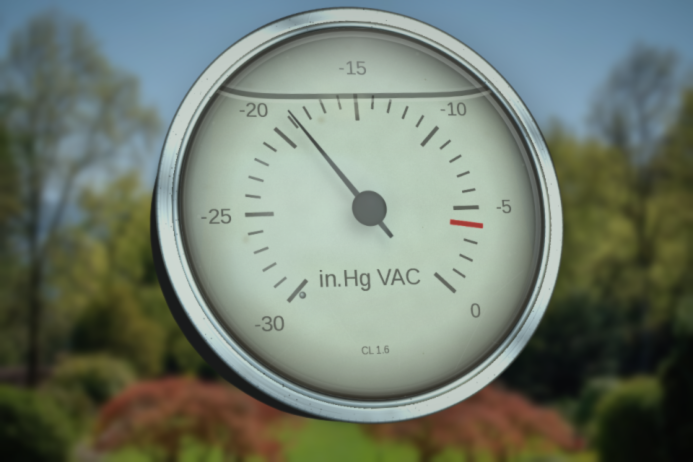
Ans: -19
